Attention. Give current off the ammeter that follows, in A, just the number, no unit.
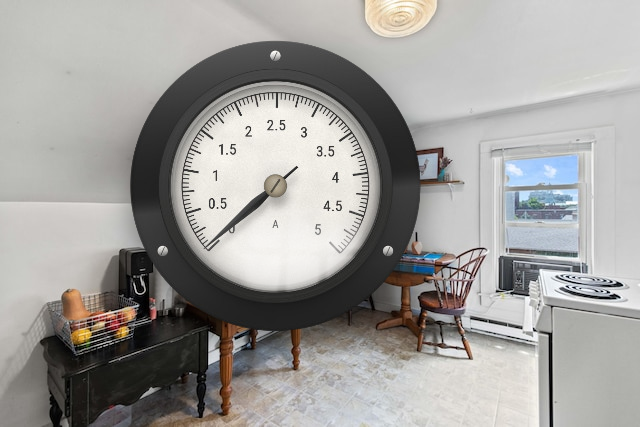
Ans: 0.05
